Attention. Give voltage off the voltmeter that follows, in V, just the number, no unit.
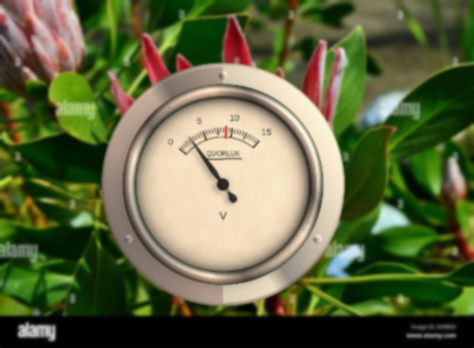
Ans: 2.5
